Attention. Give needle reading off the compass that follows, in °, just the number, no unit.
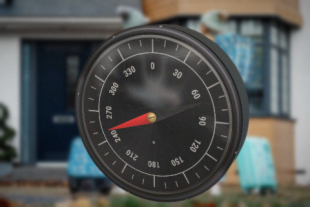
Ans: 250
